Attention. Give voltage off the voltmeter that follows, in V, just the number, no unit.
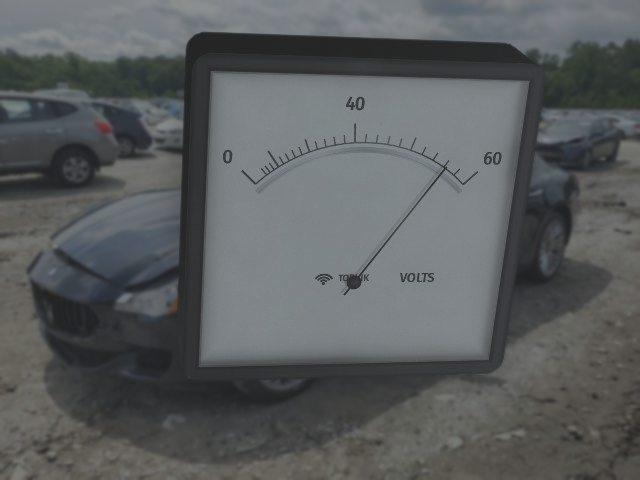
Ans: 56
